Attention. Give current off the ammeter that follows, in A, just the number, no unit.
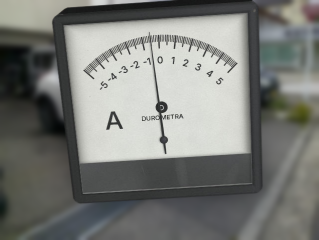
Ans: -0.5
